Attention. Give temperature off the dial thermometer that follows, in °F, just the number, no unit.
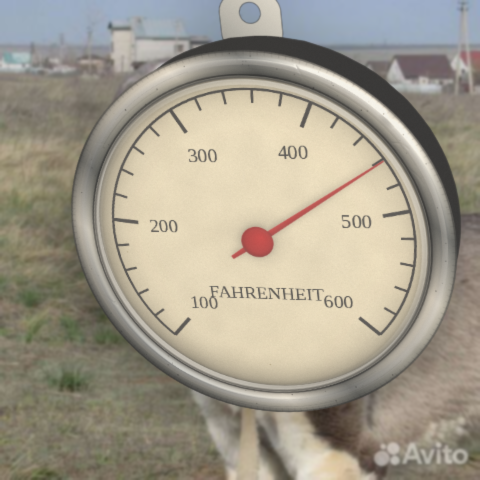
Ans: 460
